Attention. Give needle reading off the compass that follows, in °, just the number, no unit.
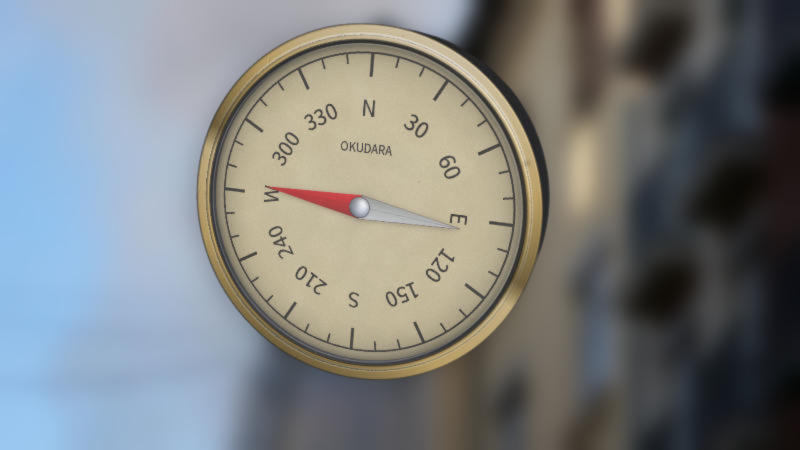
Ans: 275
